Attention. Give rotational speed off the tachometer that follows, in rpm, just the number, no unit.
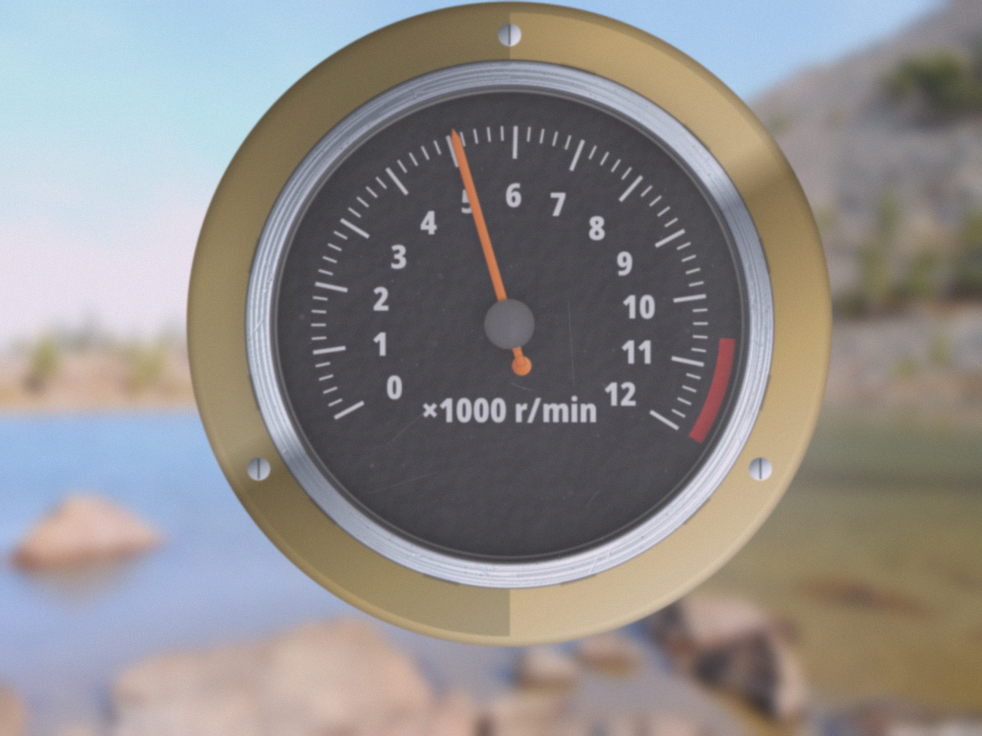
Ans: 5100
